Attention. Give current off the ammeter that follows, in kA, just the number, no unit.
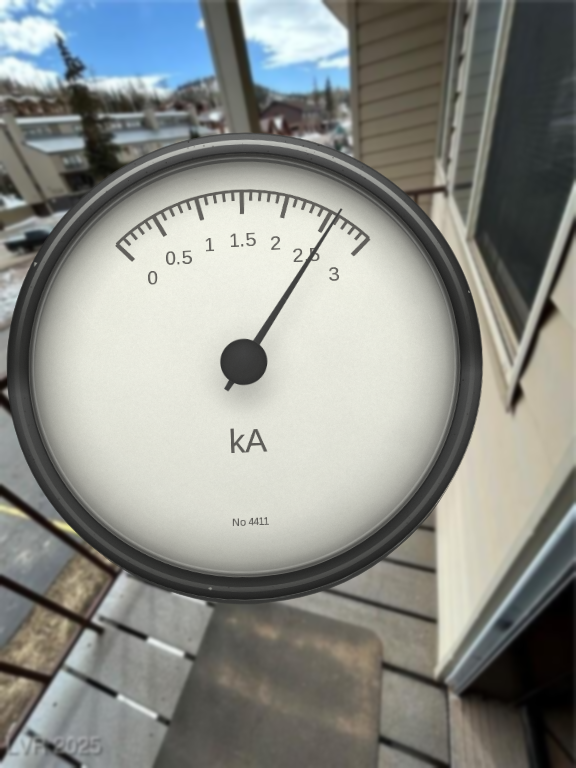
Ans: 2.6
